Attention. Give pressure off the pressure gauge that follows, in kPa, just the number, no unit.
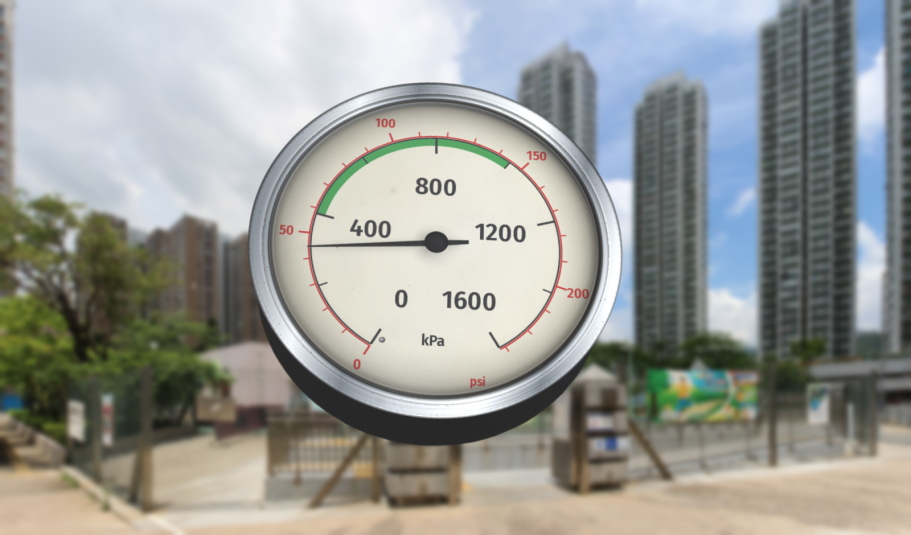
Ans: 300
